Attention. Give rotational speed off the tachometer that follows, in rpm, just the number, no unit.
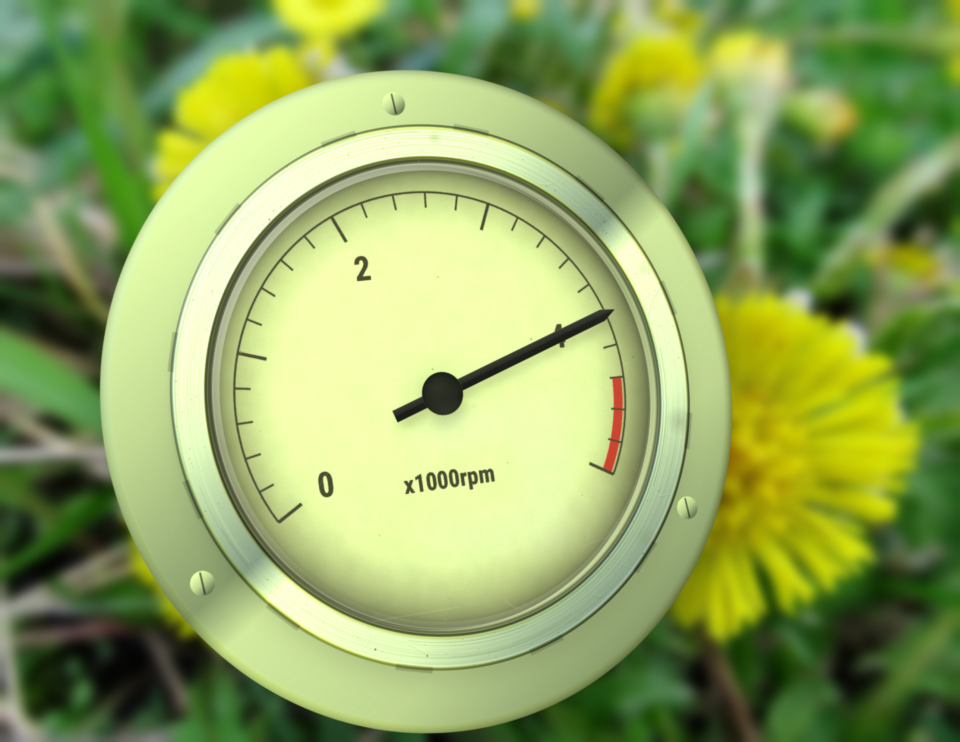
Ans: 4000
